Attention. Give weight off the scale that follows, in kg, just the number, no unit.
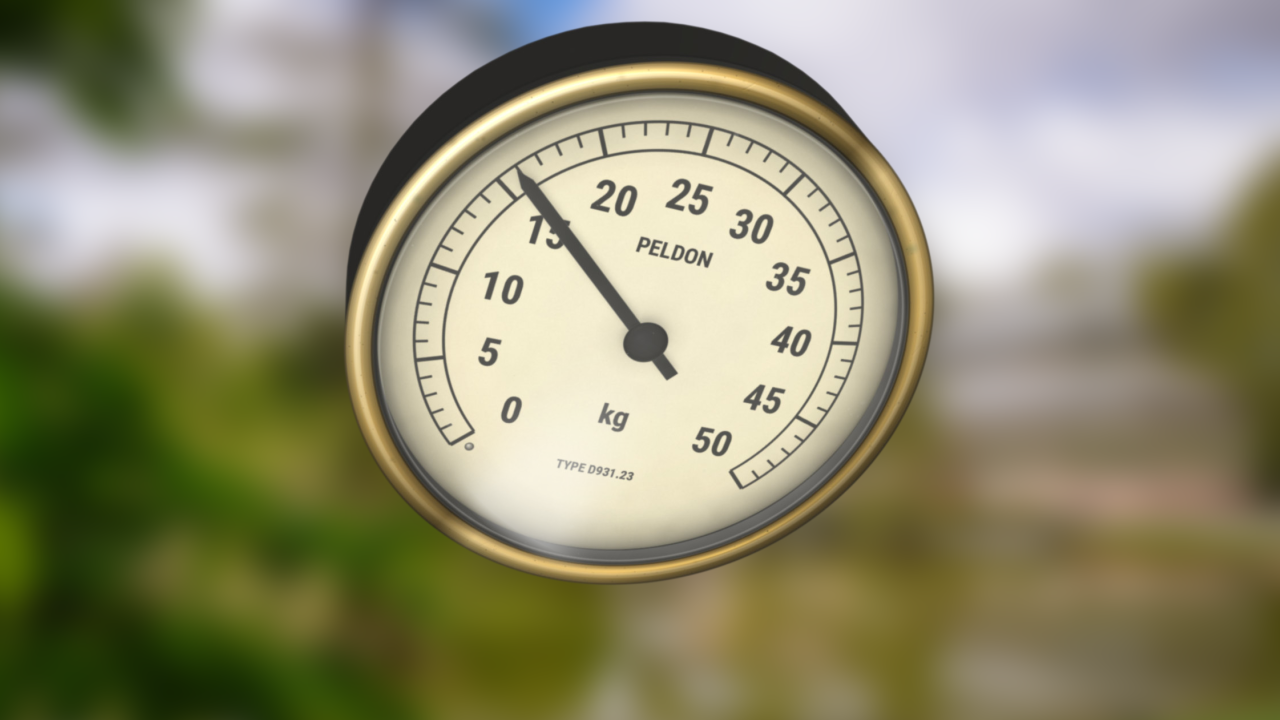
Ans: 16
